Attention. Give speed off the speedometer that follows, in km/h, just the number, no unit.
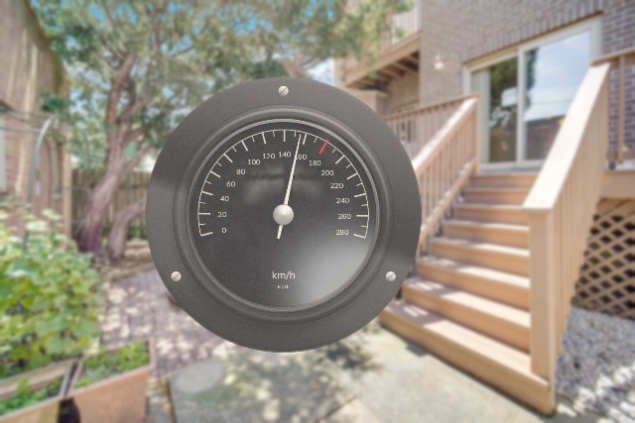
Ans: 155
